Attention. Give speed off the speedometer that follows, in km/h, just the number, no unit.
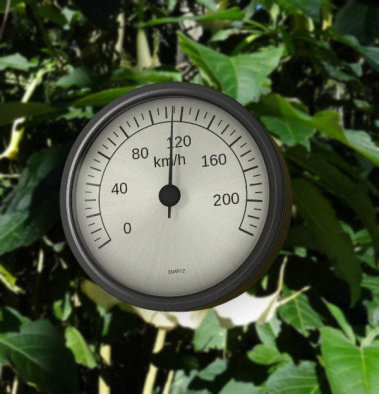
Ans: 115
